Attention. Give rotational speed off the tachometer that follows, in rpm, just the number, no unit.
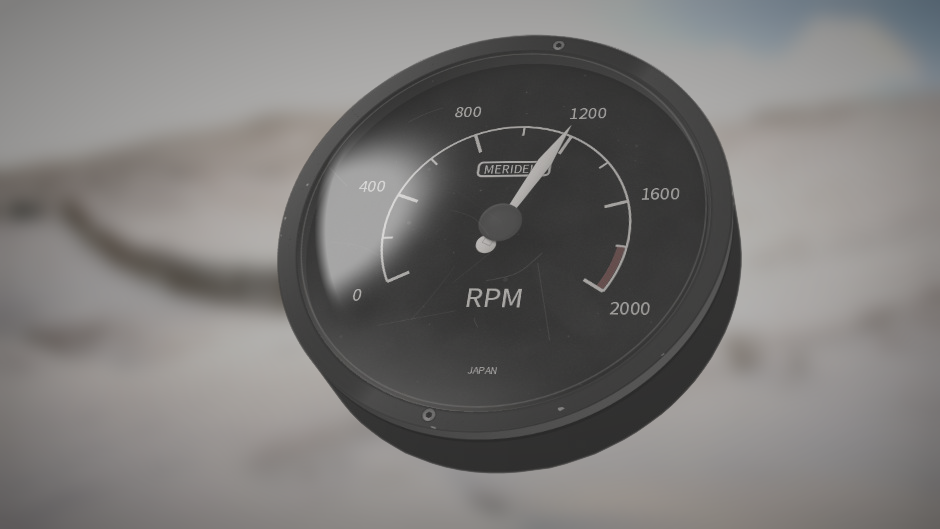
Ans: 1200
